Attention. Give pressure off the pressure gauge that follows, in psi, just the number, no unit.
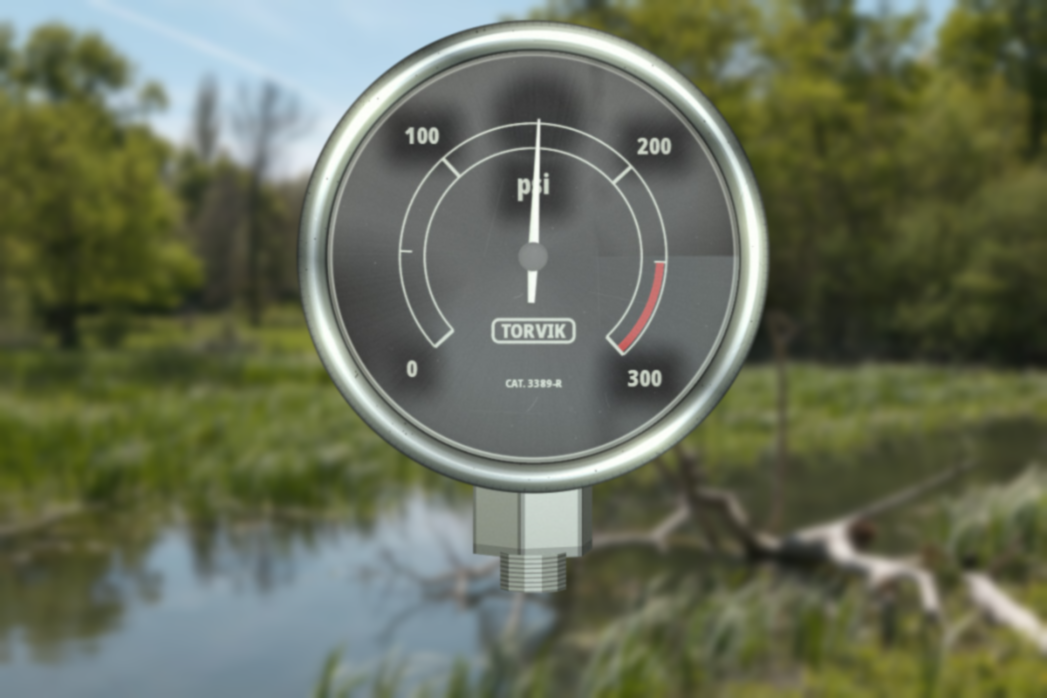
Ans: 150
